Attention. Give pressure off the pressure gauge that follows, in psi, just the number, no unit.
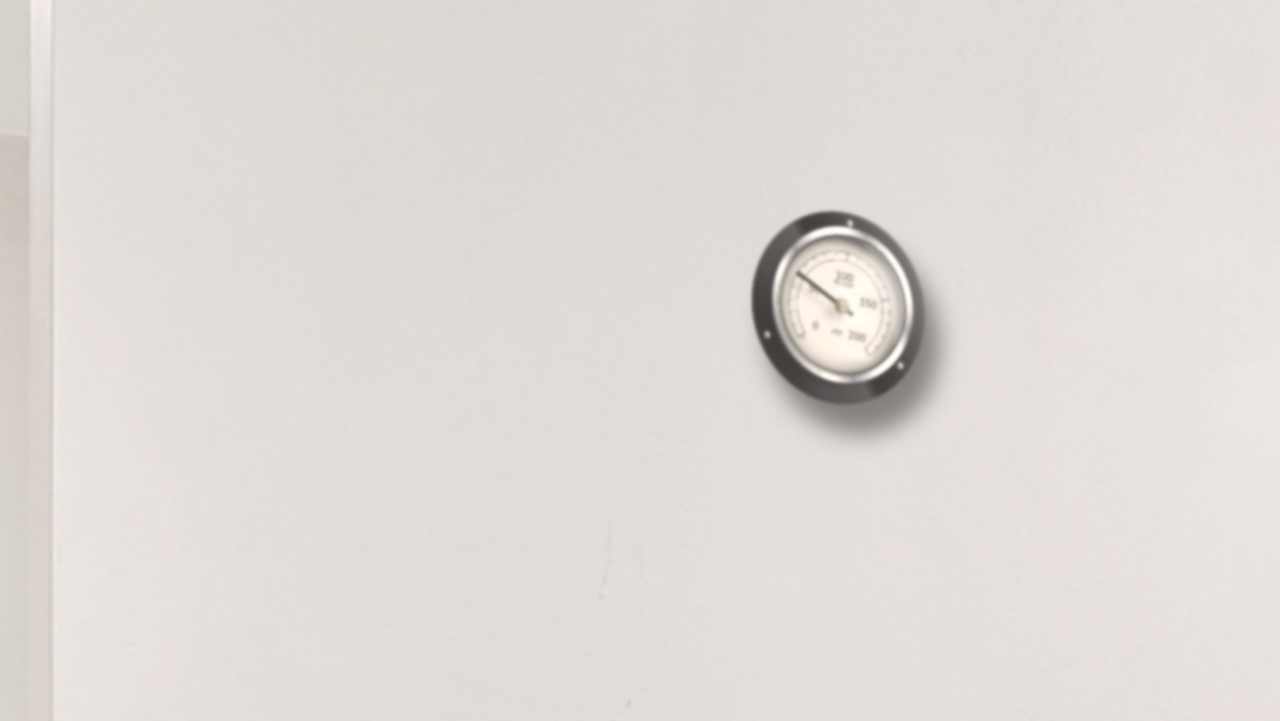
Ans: 50
